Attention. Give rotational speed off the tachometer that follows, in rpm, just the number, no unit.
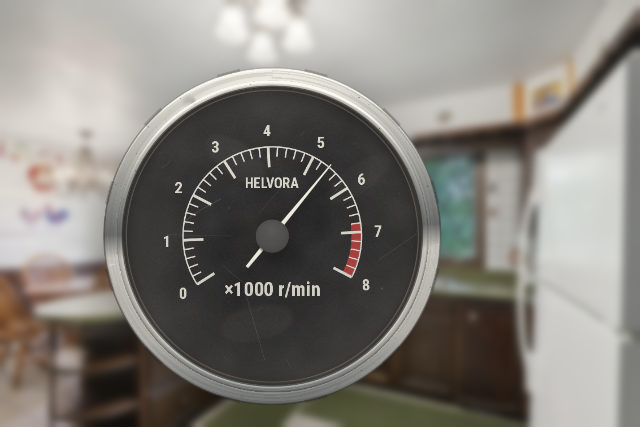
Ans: 5400
